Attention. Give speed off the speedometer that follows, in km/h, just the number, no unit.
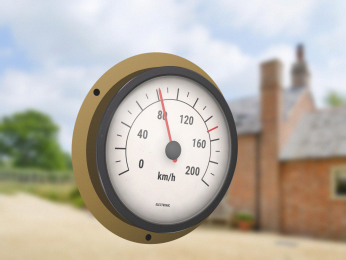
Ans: 80
